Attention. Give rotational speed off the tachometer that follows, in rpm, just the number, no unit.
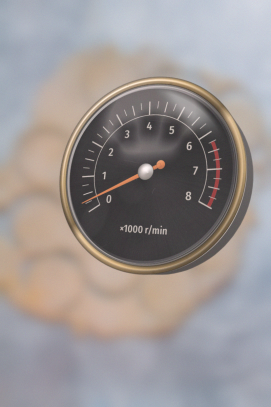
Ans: 250
